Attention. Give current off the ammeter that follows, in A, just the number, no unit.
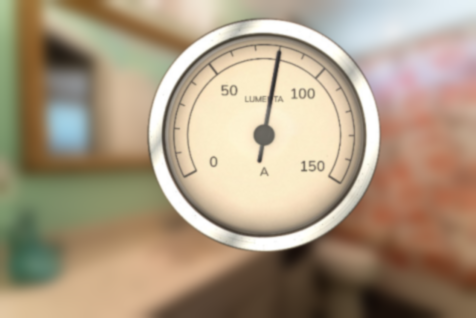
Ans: 80
